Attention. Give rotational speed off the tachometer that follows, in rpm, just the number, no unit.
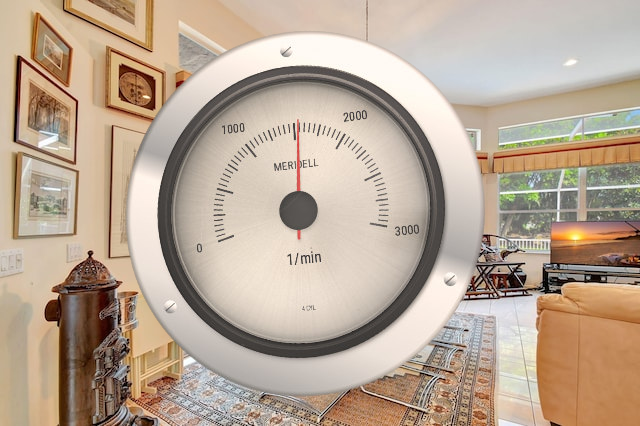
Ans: 1550
